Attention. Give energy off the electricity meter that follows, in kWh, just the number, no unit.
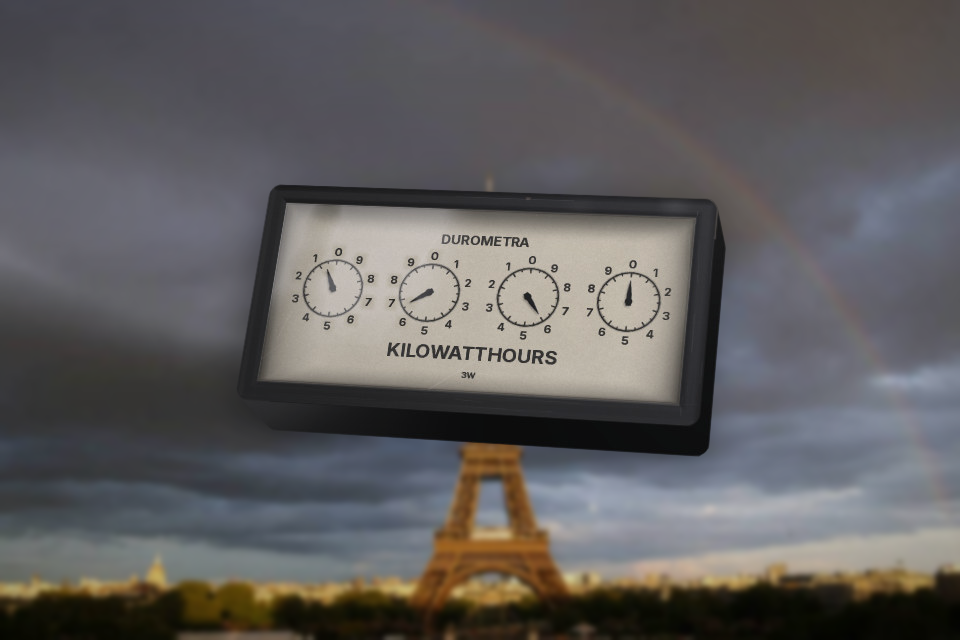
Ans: 660
